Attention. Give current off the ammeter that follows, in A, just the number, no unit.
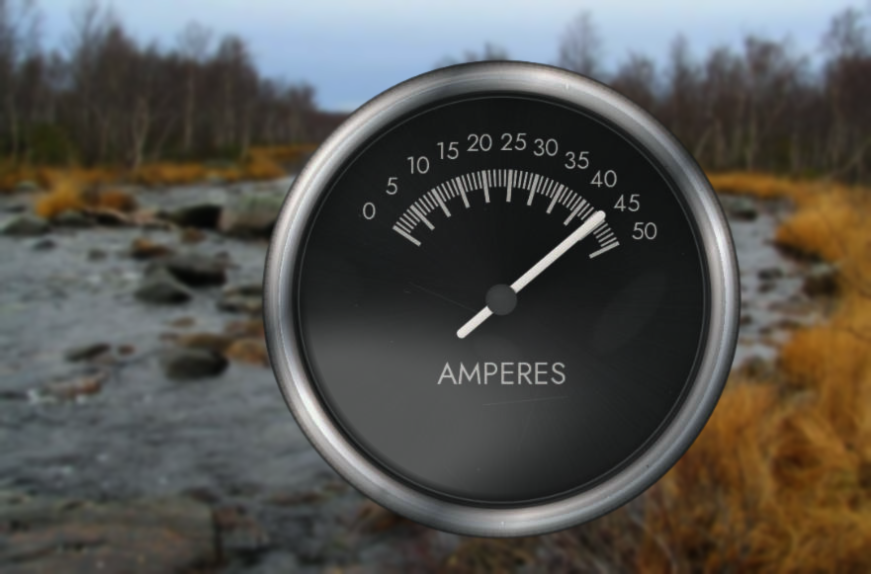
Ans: 44
